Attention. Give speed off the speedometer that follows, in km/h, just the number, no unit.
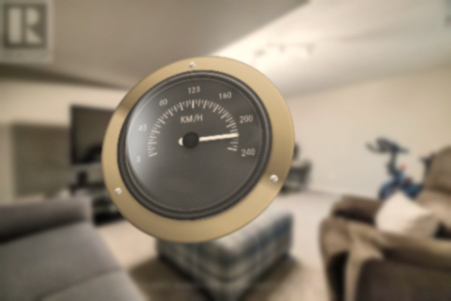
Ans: 220
